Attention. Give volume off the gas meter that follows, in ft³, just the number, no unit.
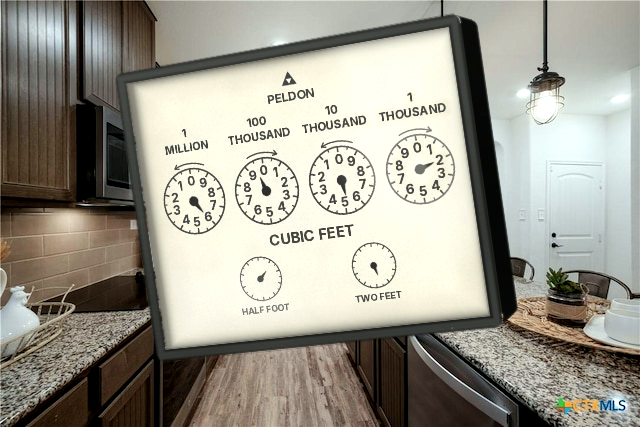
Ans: 595200
